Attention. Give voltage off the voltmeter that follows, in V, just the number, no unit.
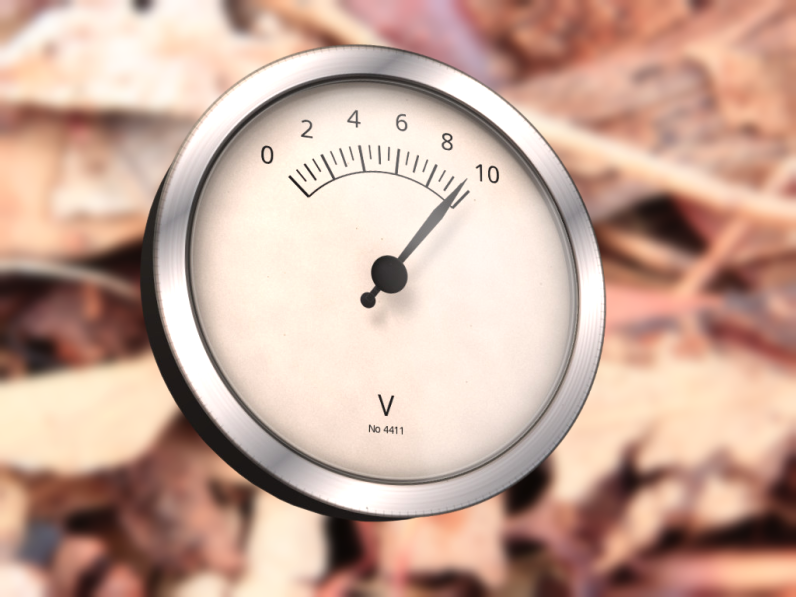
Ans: 9.5
